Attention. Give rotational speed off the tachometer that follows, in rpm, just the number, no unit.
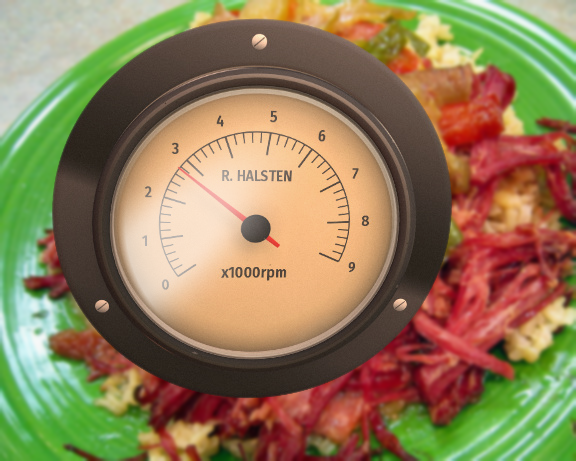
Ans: 2800
